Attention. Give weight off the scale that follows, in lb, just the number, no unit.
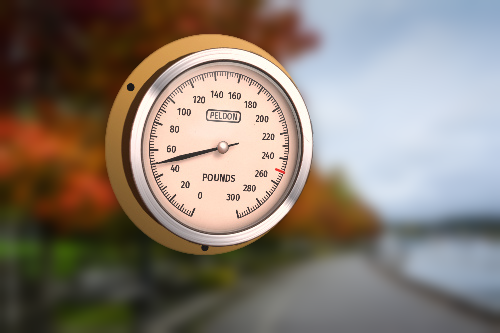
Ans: 50
